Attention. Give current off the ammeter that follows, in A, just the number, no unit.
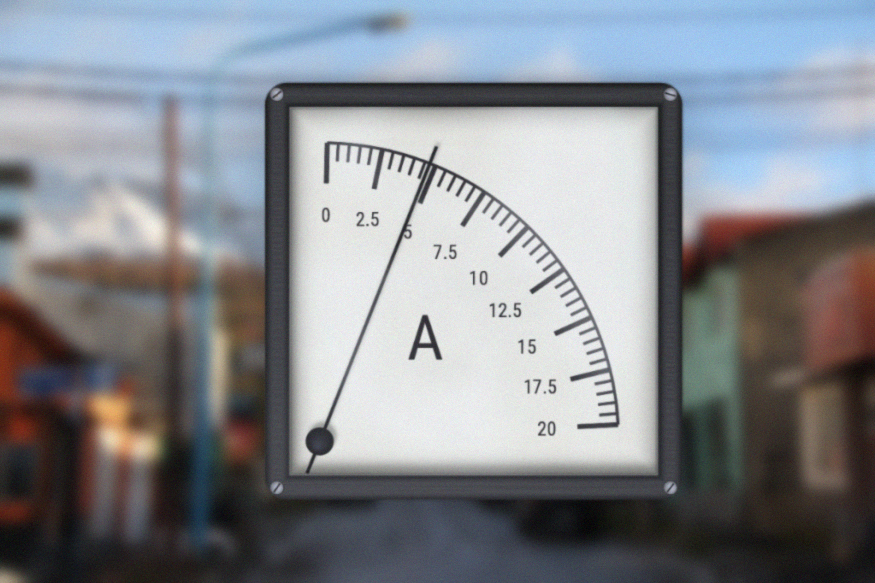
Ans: 4.75
